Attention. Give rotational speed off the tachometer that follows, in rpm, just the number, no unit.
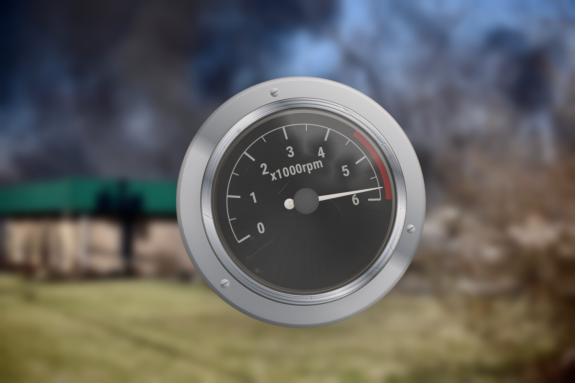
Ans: 5750
